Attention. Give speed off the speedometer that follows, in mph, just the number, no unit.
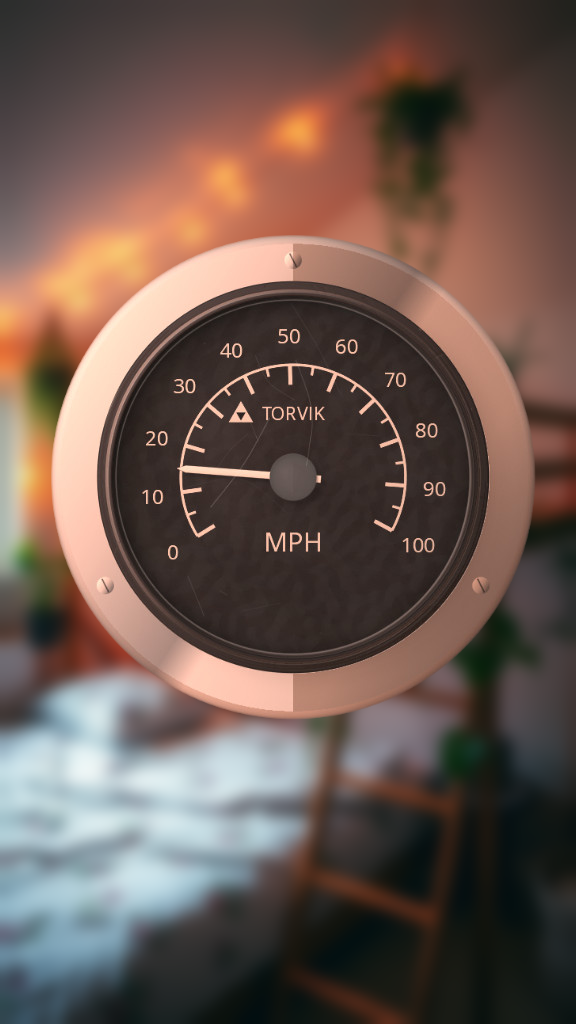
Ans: 15
